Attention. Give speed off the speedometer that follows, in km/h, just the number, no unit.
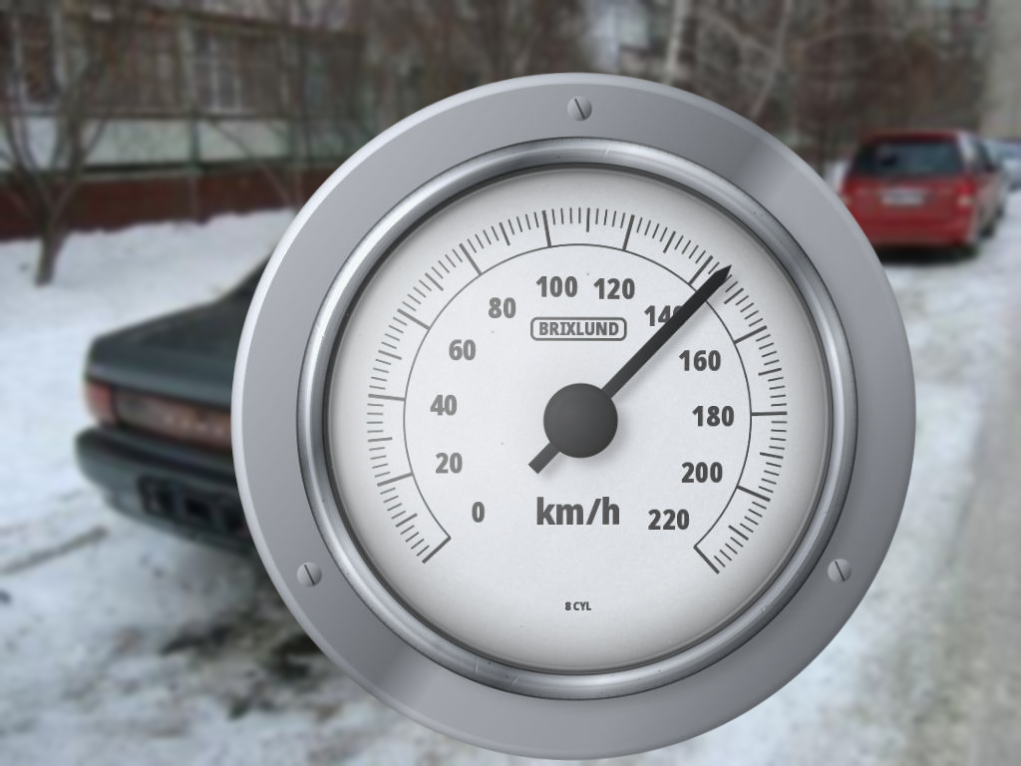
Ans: 144
